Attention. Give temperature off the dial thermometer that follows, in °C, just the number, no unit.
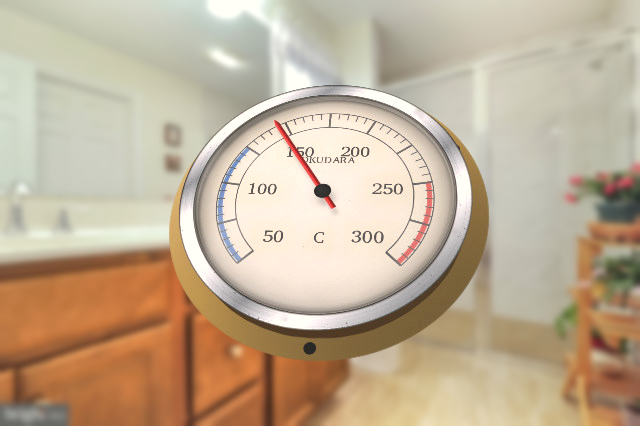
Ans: 145
